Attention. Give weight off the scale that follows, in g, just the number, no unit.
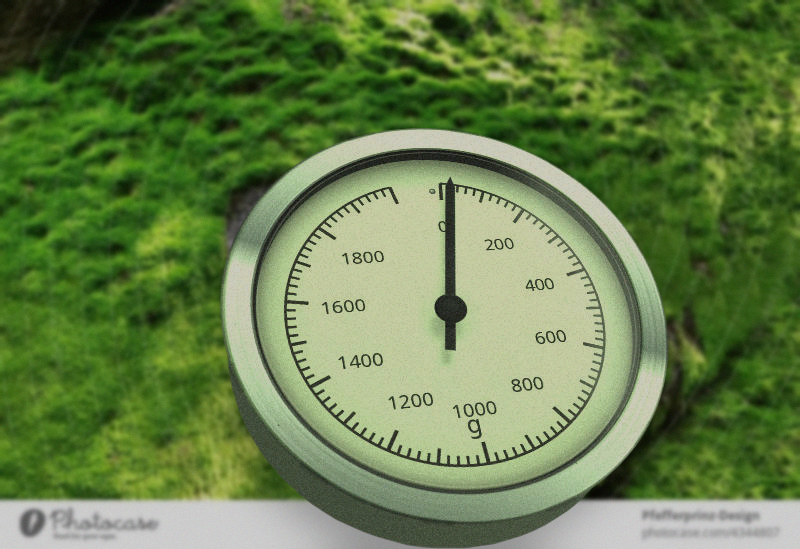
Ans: 20
